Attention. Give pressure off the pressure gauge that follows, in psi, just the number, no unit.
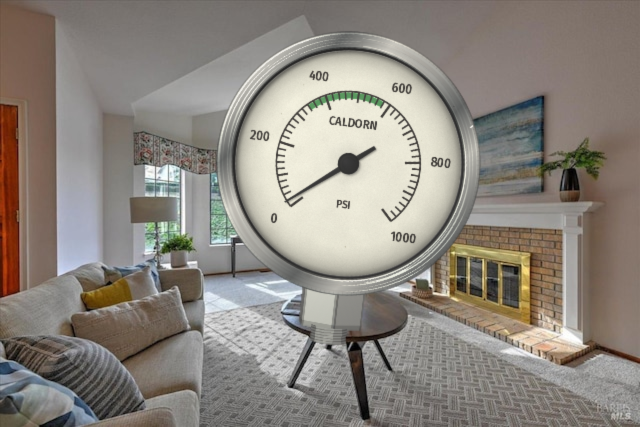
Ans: 20
